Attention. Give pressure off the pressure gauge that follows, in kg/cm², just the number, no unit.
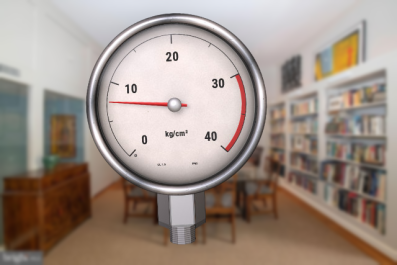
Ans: 7.5
